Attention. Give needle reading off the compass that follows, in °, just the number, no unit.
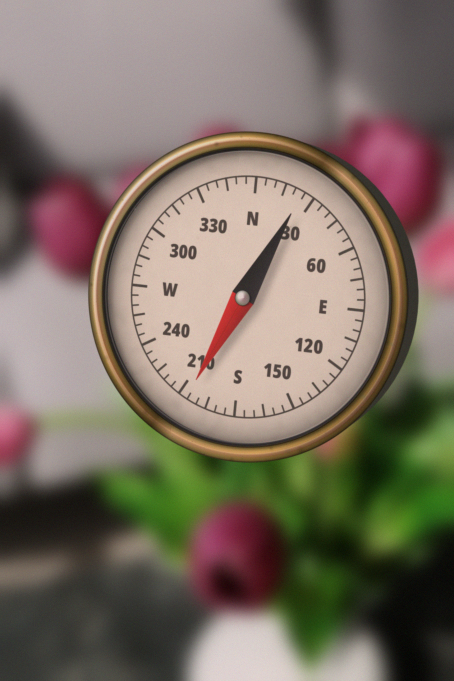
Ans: 205
